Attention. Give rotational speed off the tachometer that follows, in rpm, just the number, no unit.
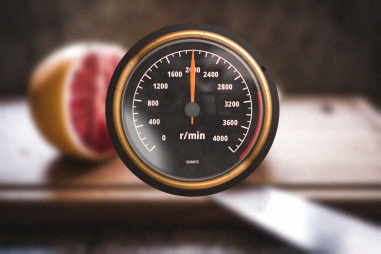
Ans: 2000
